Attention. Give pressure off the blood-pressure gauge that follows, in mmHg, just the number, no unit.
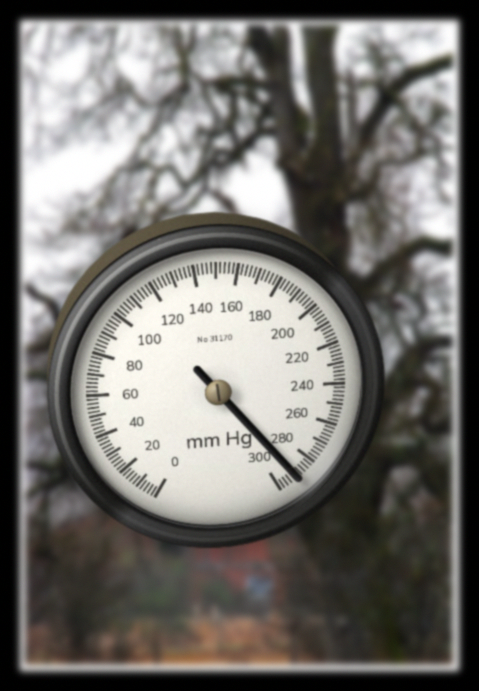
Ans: 290
